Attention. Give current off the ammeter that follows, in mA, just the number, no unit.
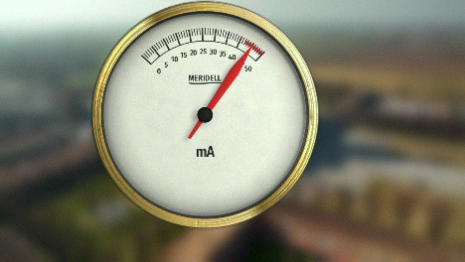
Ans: 45
